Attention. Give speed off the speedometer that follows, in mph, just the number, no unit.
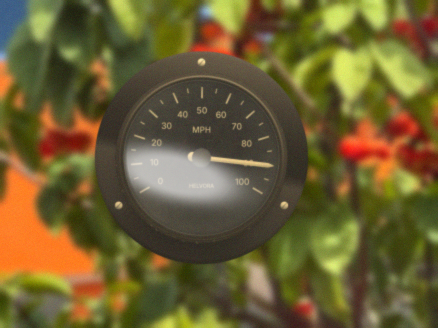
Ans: 90
